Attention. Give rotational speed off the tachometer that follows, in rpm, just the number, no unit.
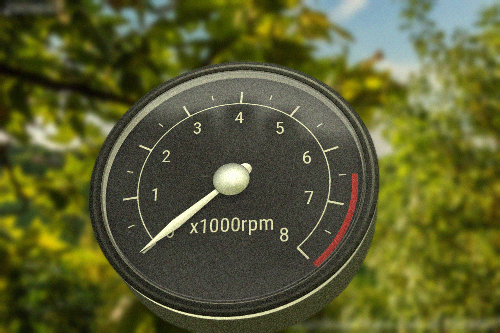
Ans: 0
